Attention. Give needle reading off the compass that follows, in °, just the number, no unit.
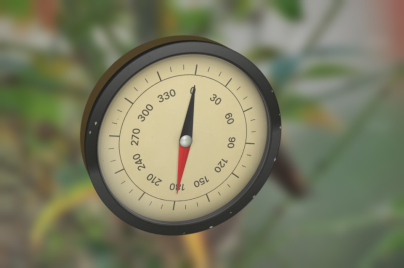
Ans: 180
